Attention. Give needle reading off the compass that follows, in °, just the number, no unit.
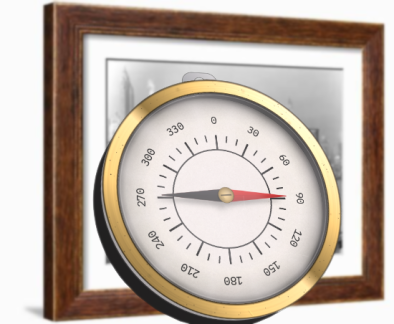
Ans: 90
